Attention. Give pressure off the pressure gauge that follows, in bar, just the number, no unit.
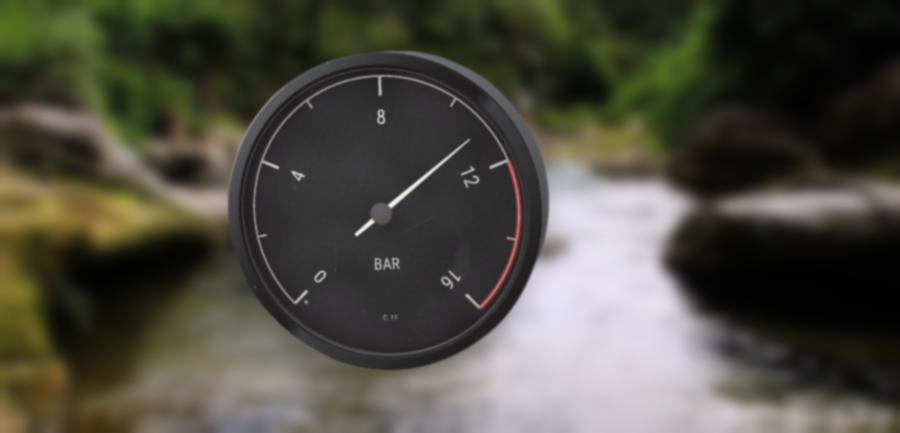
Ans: 11
